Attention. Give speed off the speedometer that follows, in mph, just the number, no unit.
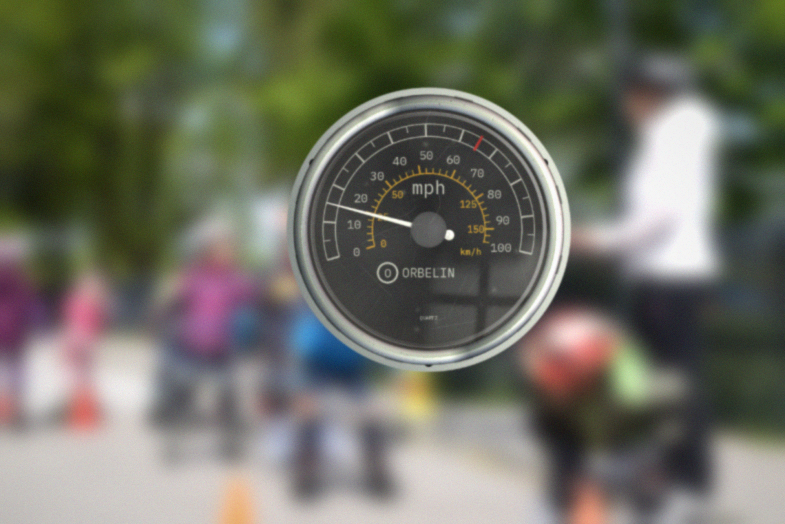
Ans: 15
